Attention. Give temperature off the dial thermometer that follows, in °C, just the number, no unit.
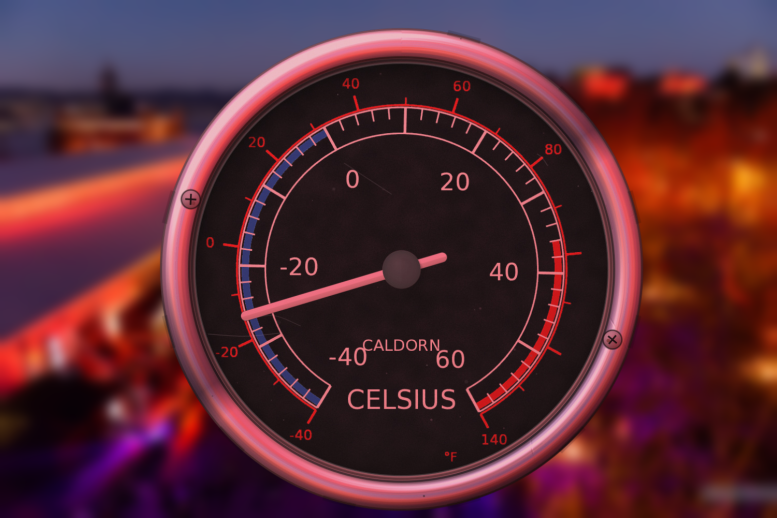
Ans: -26
